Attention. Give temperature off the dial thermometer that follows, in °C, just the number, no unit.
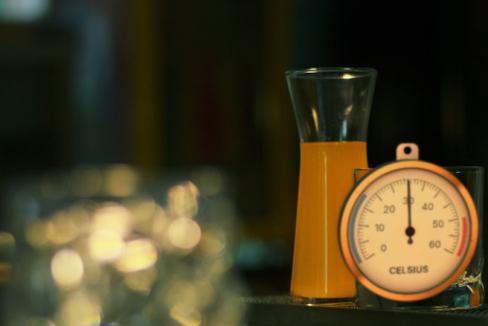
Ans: 30
